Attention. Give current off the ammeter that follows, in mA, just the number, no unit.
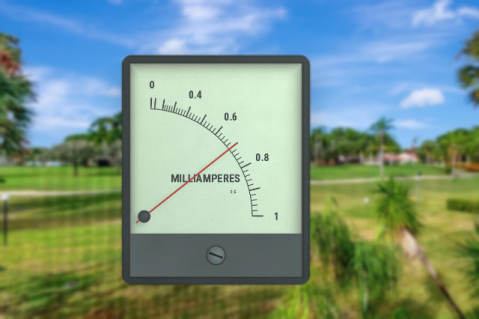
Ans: 0.7
